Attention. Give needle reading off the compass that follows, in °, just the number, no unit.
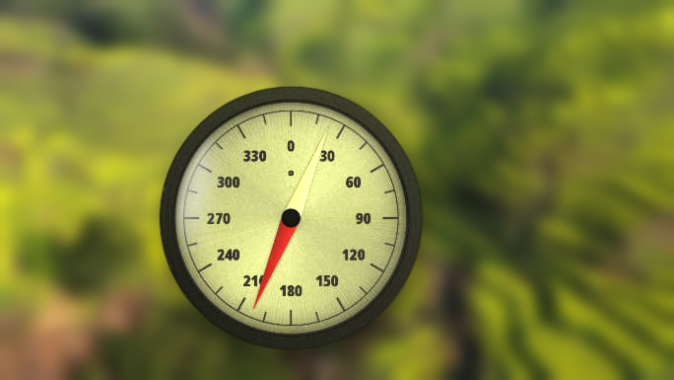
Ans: 202.5
